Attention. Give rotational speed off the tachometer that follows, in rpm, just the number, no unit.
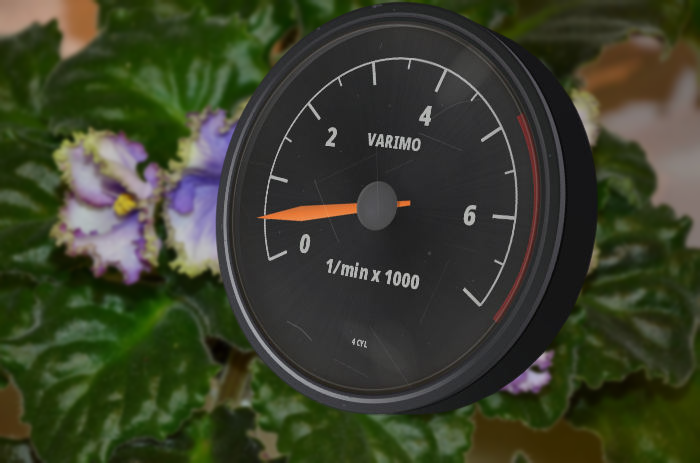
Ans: 500
